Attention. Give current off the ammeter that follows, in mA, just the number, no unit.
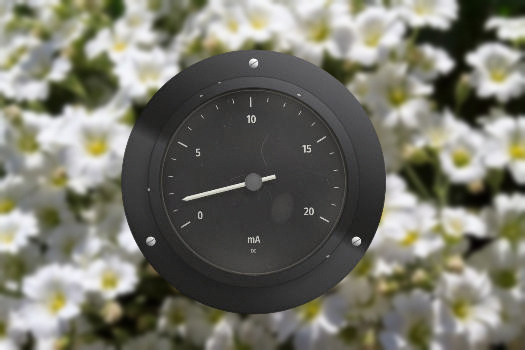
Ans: 1.5
